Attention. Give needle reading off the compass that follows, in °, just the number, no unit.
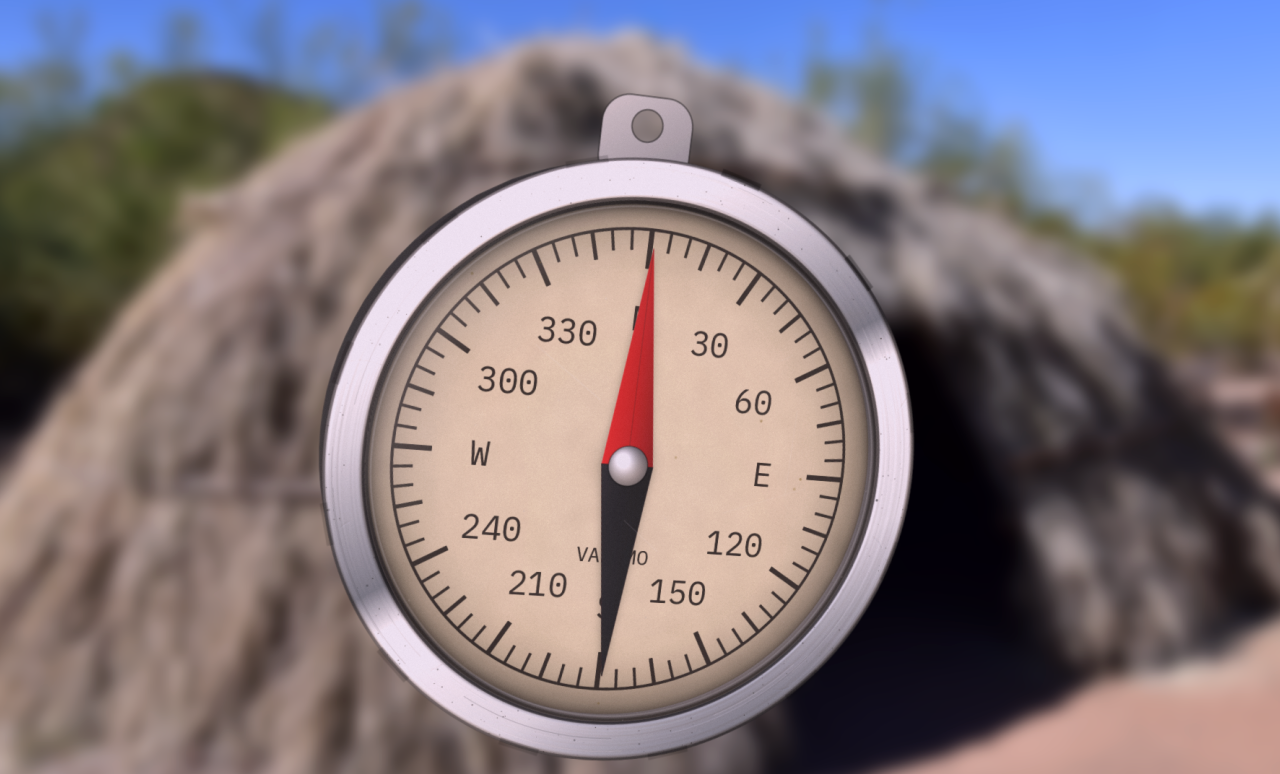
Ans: 0
